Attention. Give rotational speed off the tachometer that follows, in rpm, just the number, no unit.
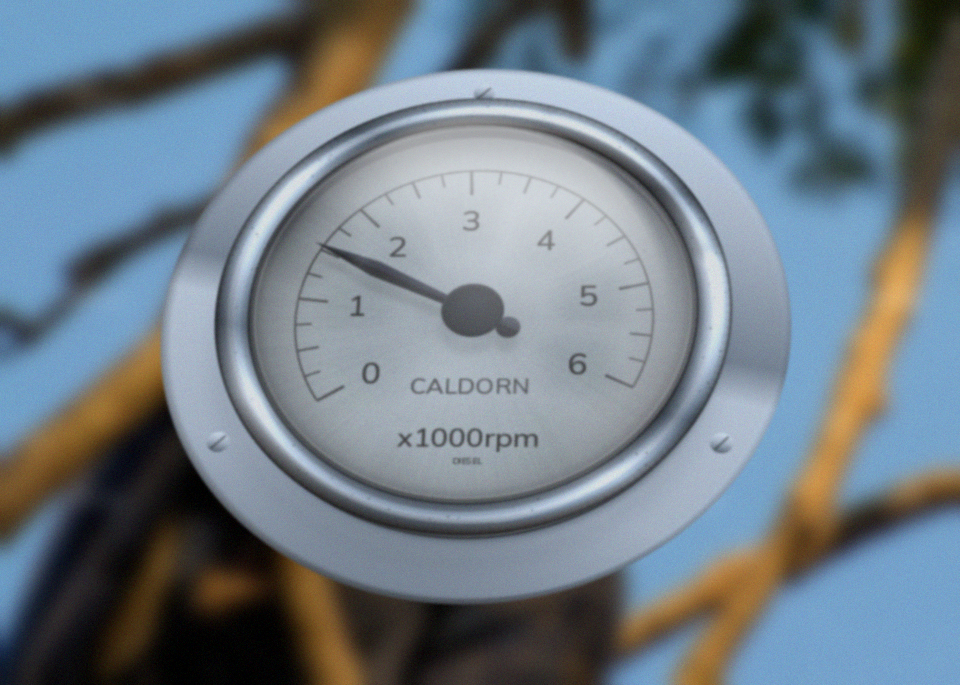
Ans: 1500
